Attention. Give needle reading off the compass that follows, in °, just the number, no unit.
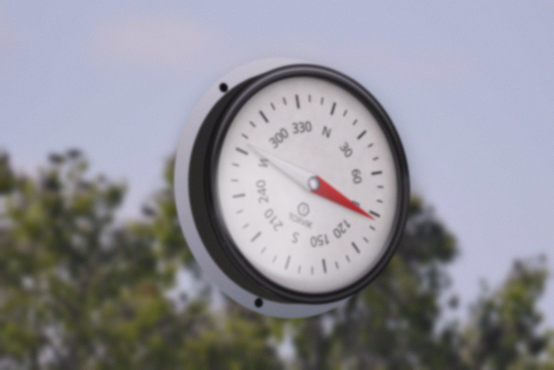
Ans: 95
